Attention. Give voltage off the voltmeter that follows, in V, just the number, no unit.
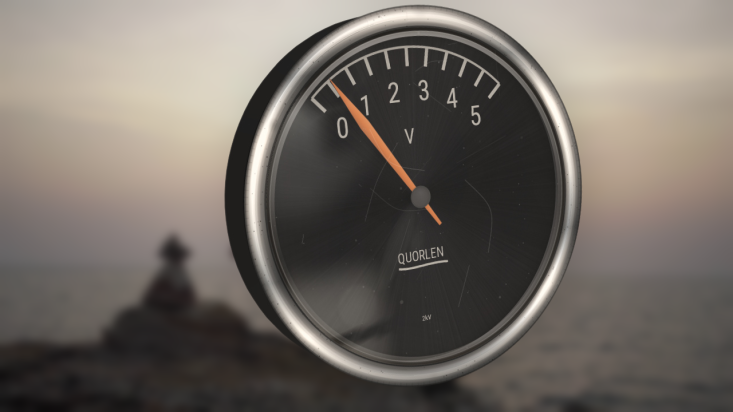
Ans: 0.5
